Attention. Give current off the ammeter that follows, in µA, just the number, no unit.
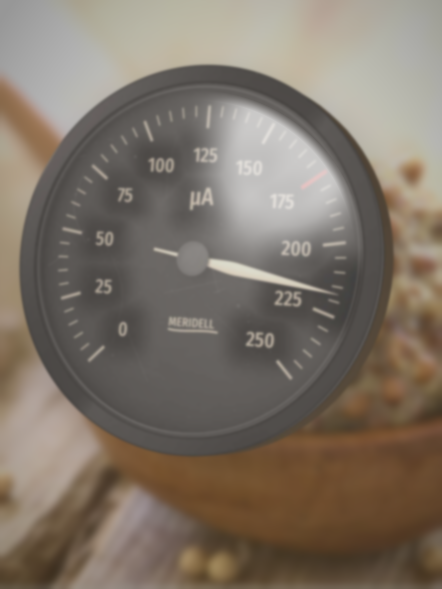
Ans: 217.5
